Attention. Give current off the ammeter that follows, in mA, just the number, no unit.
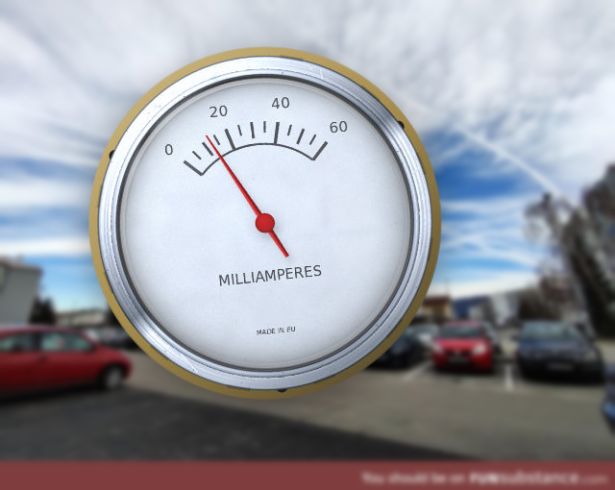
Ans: 12.5
